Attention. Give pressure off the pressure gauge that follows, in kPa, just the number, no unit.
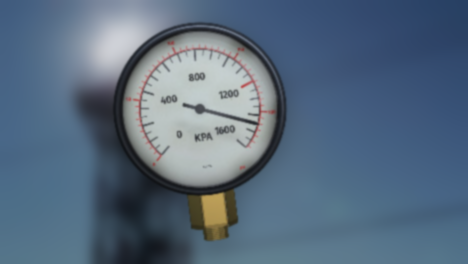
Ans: 1450
